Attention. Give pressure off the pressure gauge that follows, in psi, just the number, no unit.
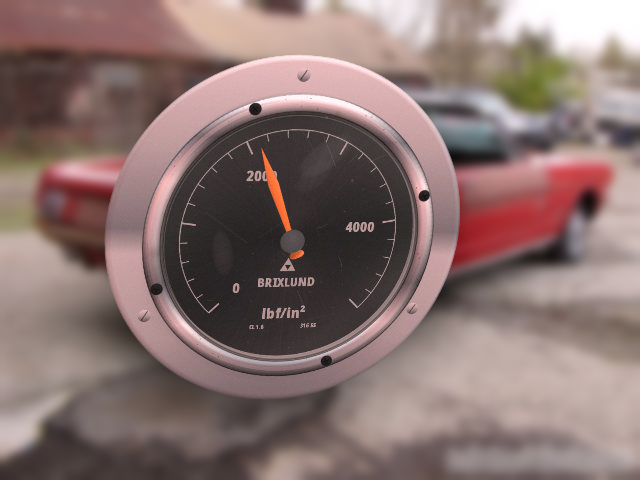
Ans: 2100
